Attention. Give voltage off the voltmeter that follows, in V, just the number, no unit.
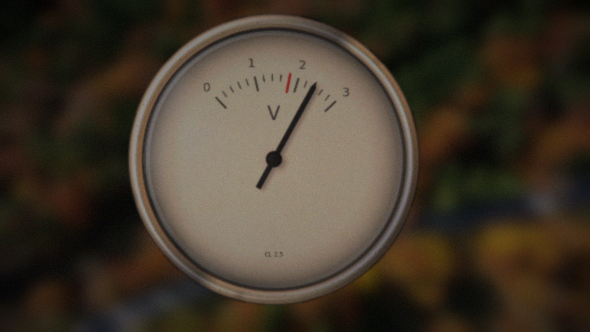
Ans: 2.4
